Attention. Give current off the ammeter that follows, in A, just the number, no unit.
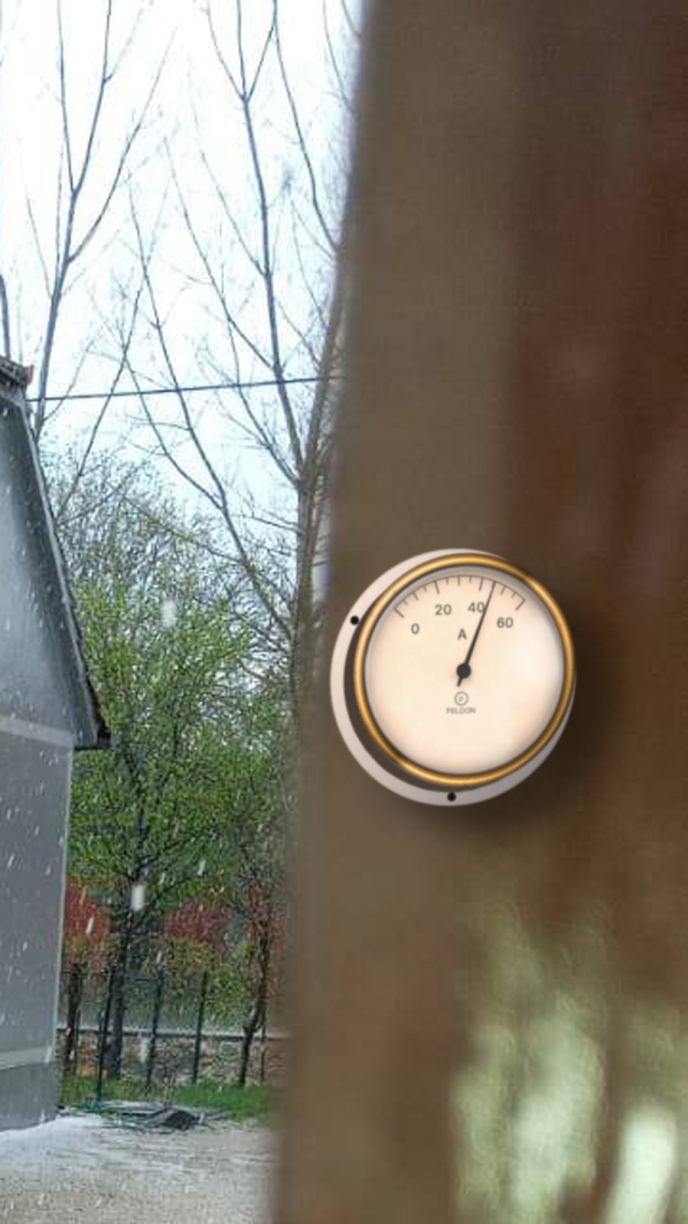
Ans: 45
